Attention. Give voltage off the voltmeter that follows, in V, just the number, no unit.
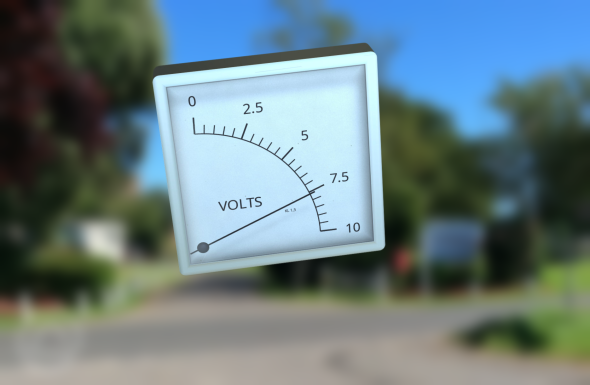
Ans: 7.5
